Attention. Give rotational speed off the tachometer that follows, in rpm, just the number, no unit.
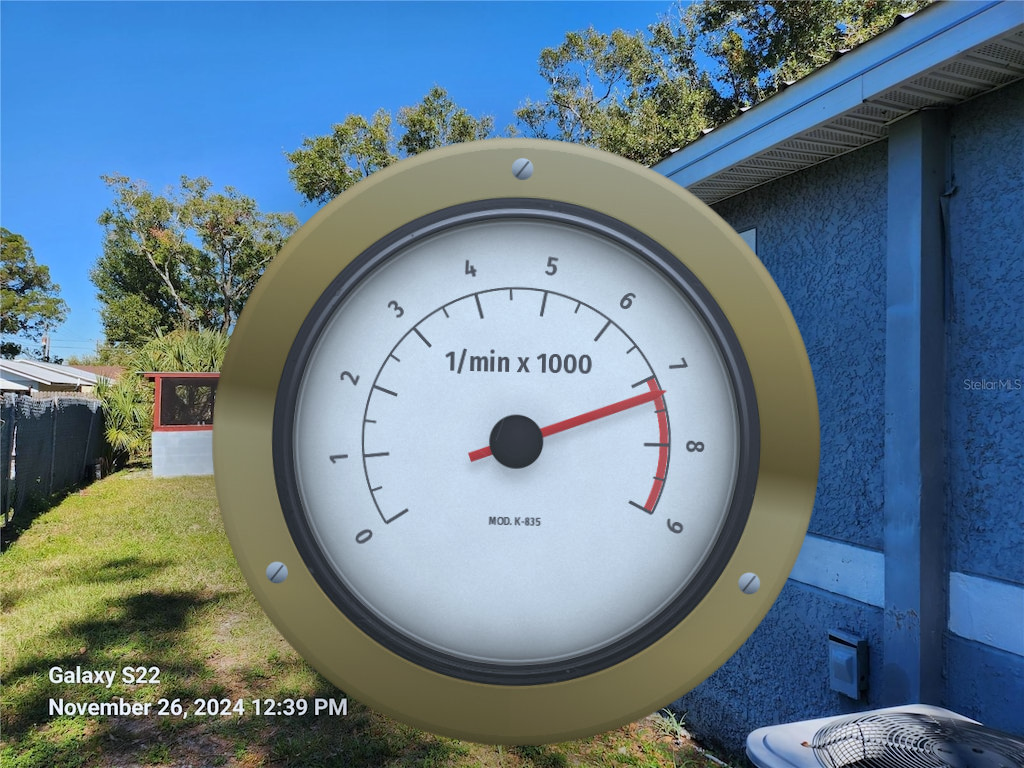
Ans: 7250
